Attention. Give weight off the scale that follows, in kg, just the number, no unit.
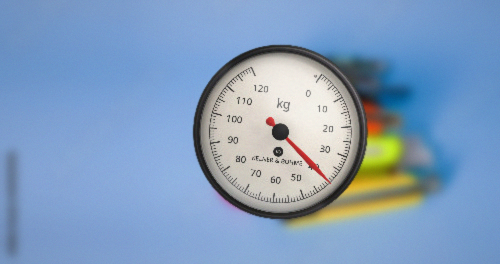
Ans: 40
